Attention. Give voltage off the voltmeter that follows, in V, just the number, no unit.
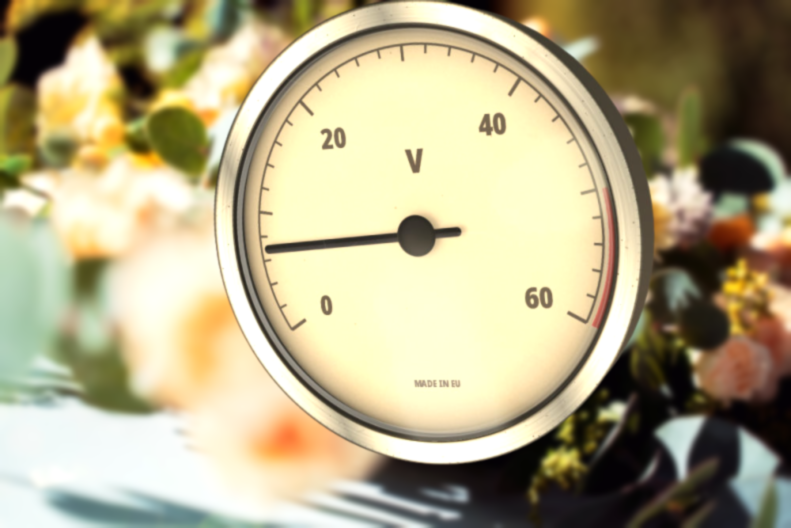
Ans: 7
